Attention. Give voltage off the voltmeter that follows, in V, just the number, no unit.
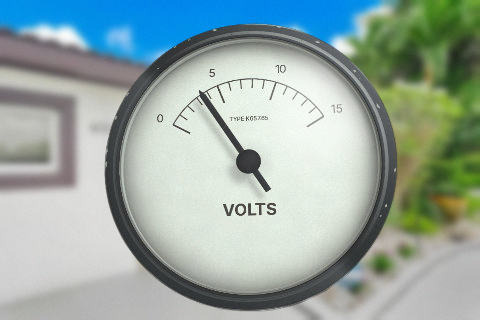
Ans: 3.5
